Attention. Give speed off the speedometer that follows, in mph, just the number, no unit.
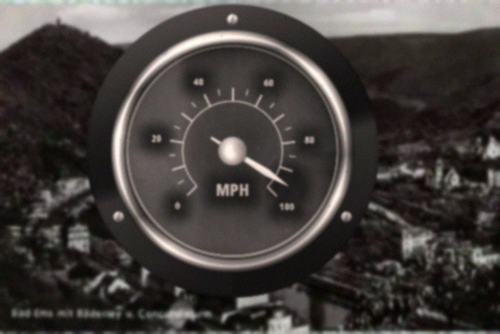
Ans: 95
